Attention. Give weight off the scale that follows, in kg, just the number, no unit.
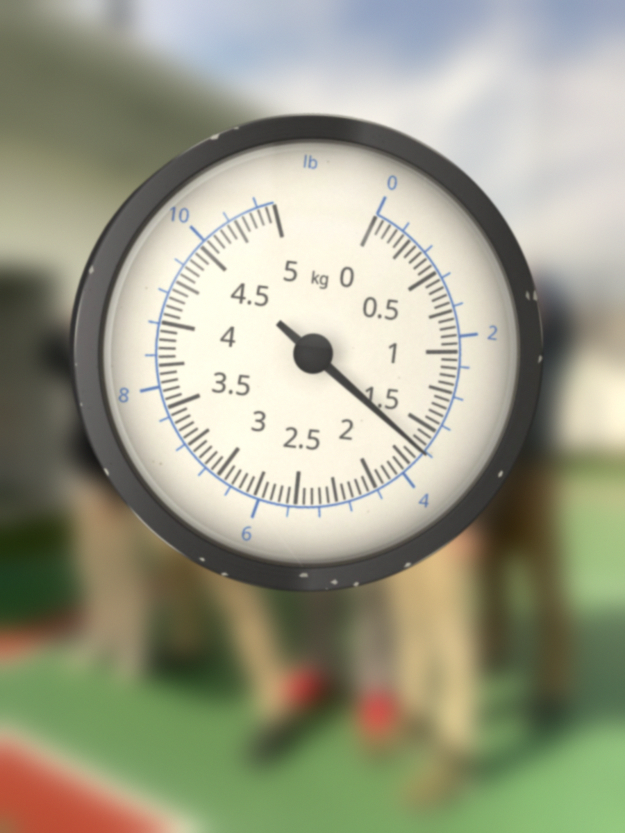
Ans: 1.65
